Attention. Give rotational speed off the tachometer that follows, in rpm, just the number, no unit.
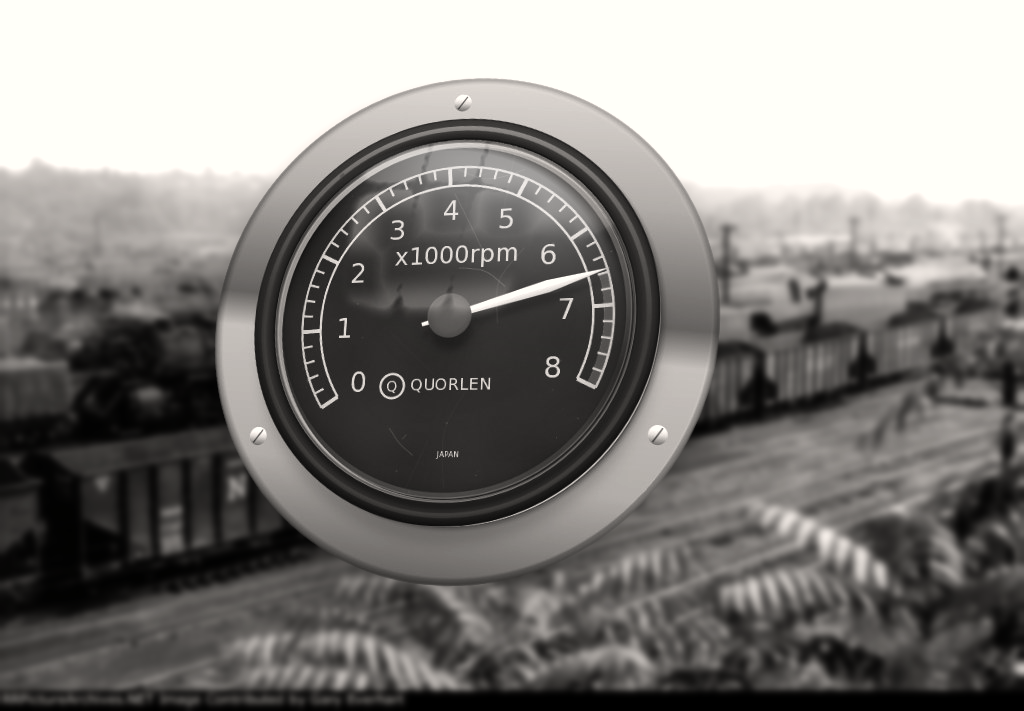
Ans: 6600
